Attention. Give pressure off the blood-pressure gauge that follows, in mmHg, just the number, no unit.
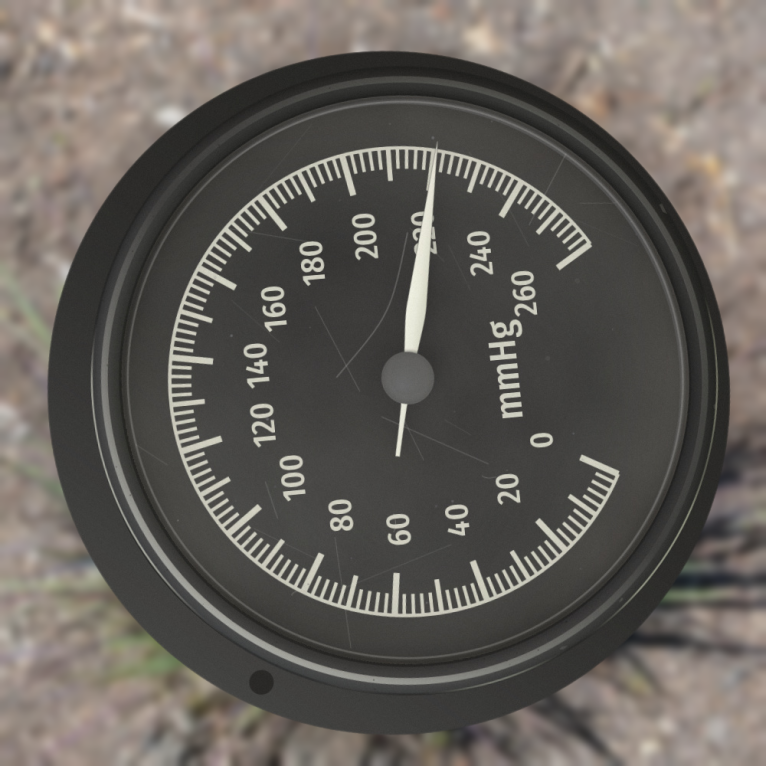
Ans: 220
